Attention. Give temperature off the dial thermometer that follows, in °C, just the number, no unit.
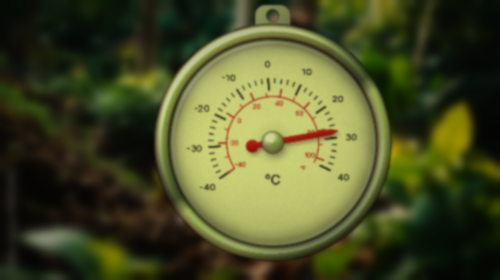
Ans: 28
